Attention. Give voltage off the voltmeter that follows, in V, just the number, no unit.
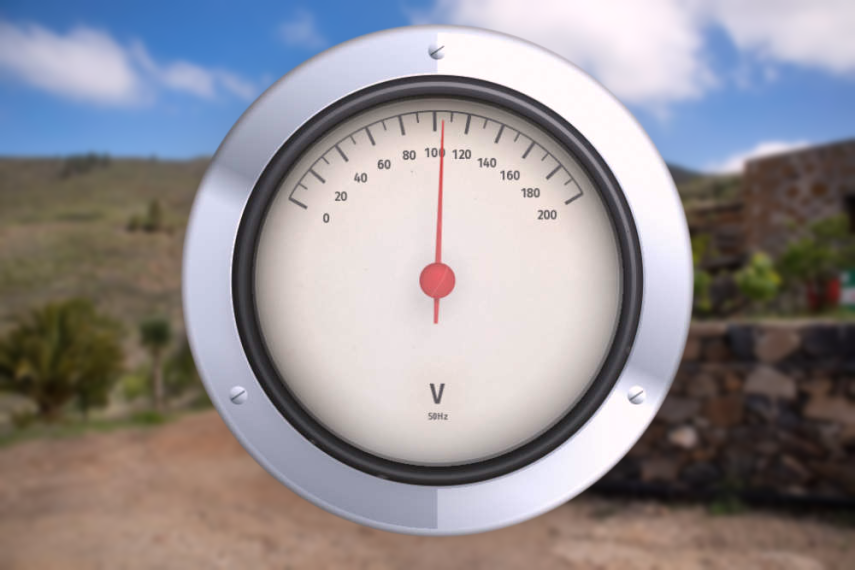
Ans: 105
